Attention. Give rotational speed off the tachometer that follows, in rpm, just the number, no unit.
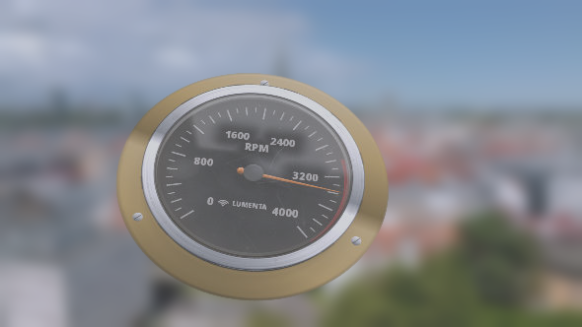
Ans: 3400
